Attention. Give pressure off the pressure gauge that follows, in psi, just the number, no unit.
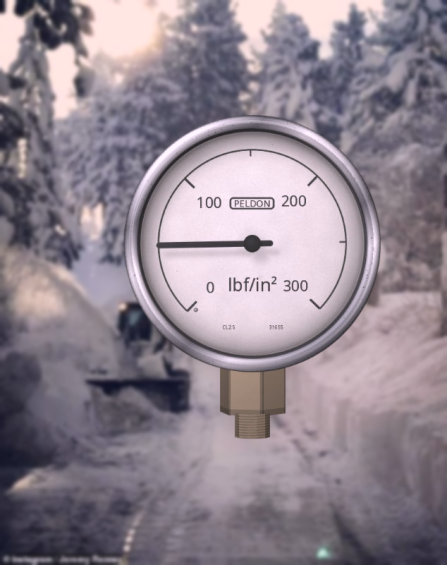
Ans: 50
